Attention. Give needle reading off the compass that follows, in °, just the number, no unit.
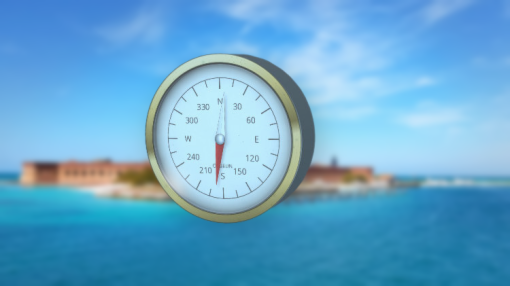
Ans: 187.5
